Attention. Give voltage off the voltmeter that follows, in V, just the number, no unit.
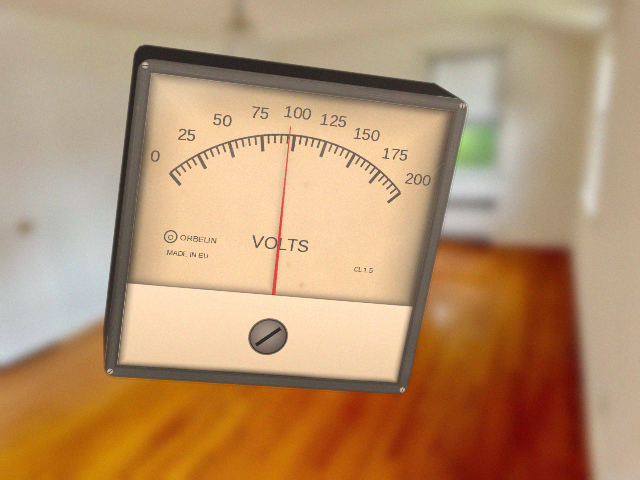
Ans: 95
